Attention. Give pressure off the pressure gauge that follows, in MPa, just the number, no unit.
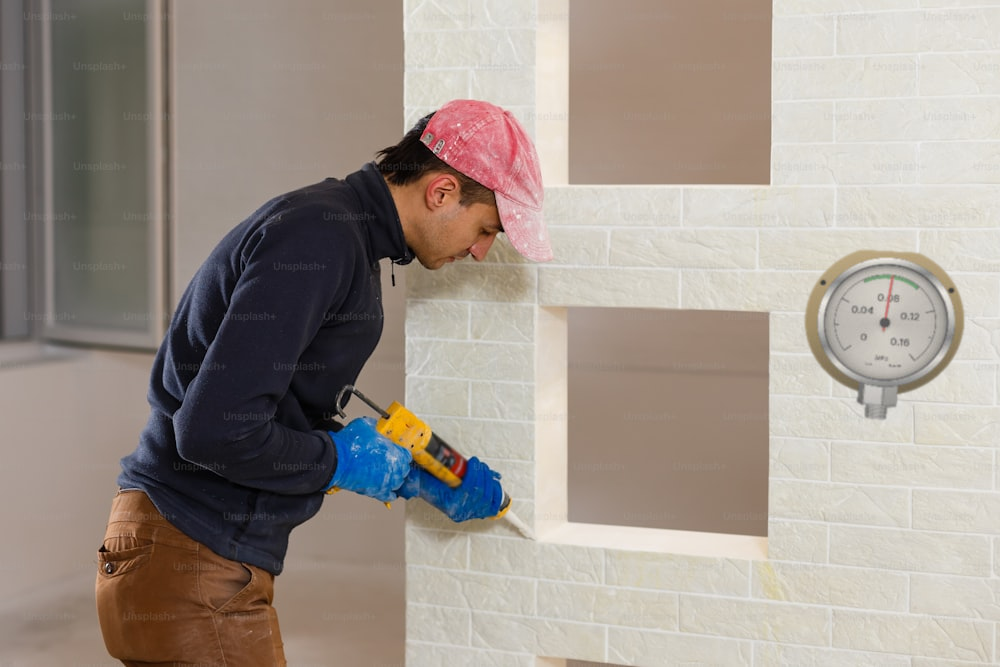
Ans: 0.08
